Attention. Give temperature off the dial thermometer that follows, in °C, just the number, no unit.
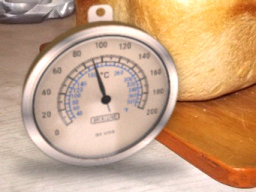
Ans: 90
